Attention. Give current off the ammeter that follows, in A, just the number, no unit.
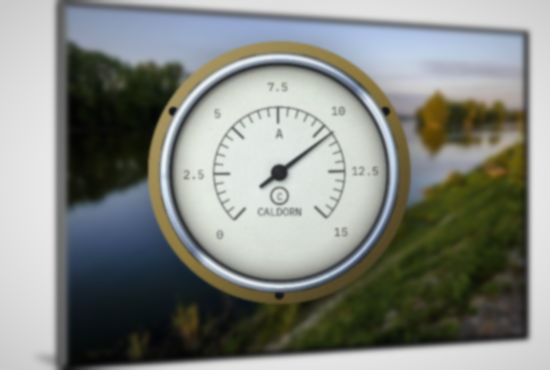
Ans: 10.5
